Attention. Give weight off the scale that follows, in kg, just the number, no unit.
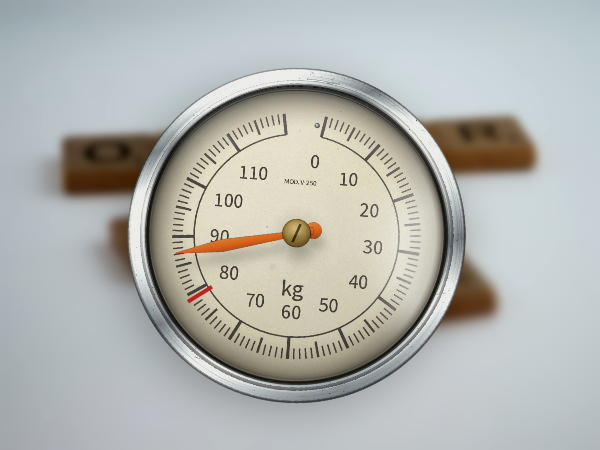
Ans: 87
